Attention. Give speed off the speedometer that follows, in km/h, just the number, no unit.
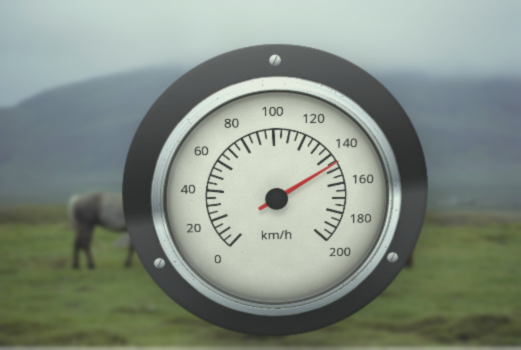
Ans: 145
